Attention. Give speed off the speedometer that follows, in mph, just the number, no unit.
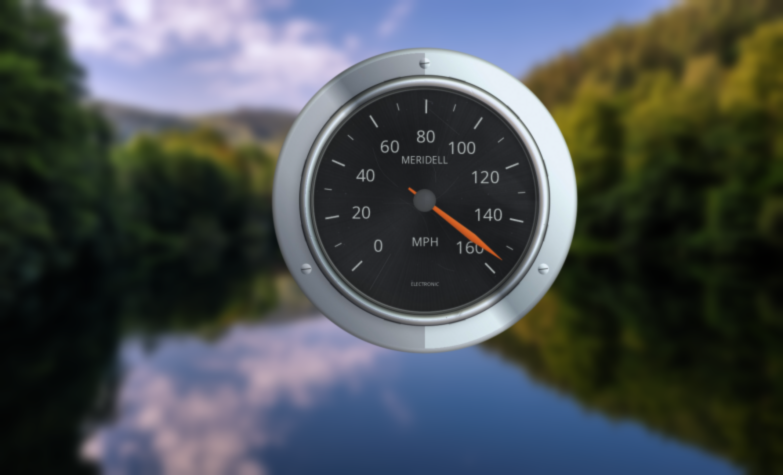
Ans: 155
